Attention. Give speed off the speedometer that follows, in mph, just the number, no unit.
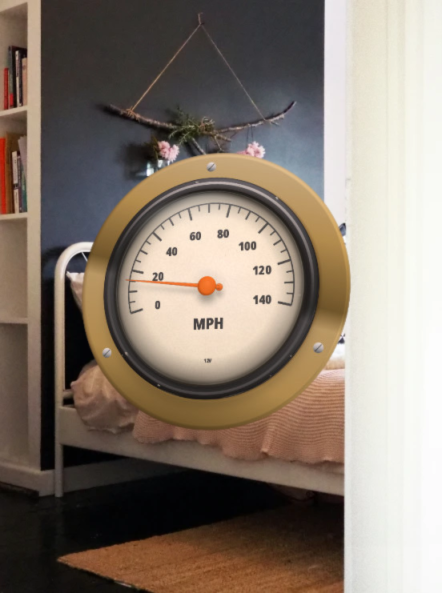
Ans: 15
